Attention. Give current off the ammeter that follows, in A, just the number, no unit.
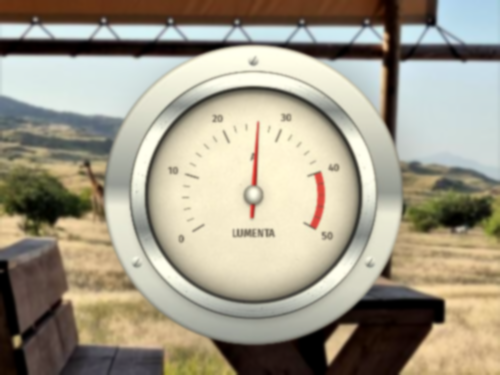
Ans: 26
